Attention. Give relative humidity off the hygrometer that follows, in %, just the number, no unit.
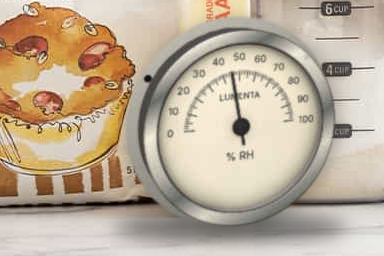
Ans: 45
